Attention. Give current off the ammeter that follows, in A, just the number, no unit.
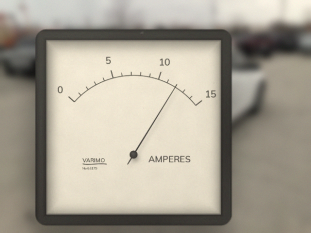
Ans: 12
